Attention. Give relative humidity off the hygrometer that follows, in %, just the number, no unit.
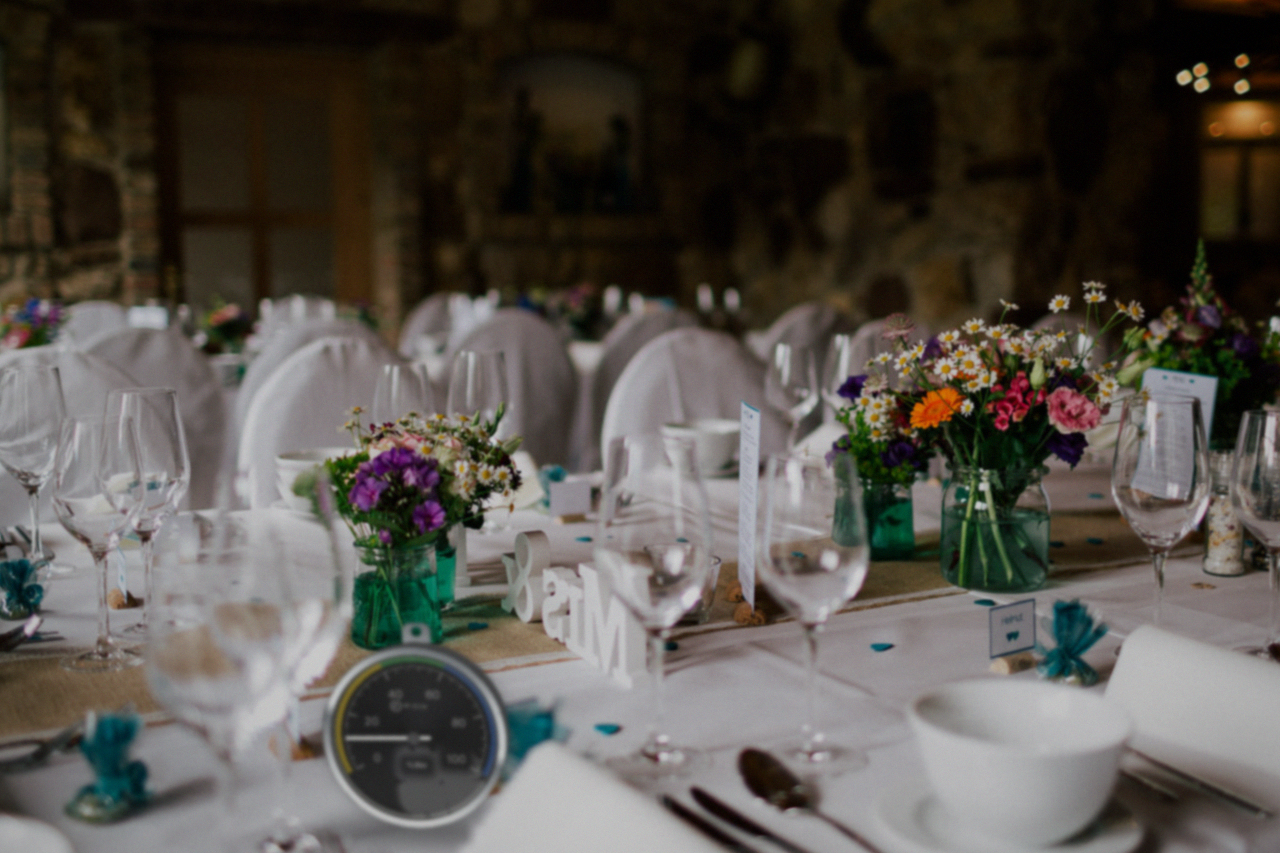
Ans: 12
